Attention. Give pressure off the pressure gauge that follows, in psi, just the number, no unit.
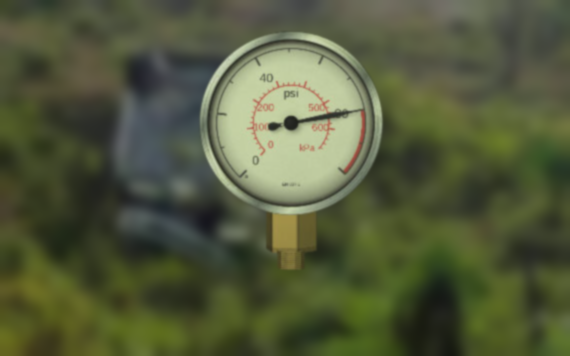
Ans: 80
